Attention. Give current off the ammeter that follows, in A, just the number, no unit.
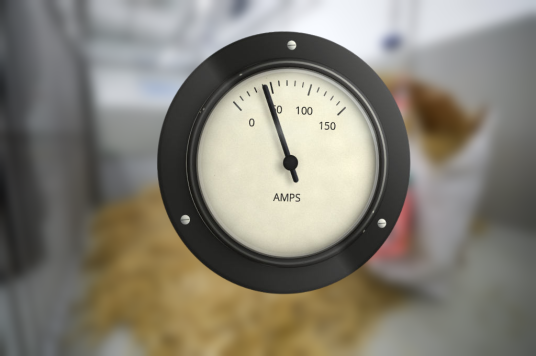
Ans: 40
